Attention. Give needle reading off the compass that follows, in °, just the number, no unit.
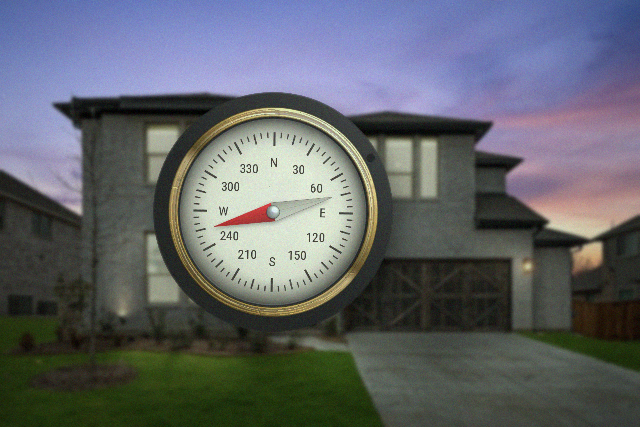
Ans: 255
